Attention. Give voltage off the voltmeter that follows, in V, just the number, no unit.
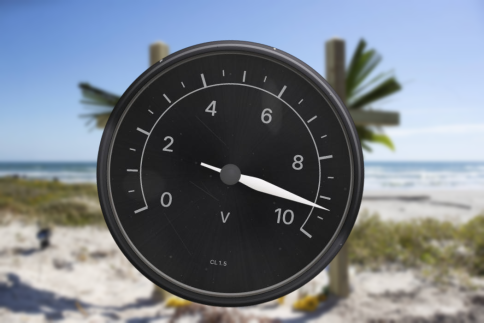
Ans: 9.25
